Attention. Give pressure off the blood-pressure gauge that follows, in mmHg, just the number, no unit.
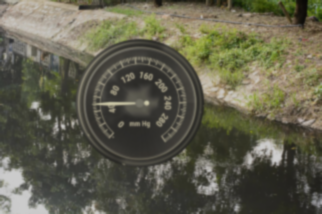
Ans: 50
